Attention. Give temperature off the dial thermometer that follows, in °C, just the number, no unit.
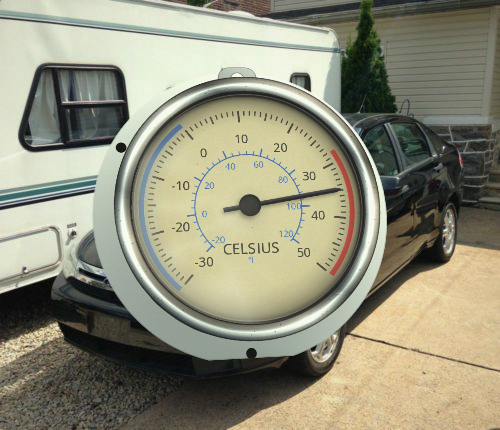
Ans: 35
